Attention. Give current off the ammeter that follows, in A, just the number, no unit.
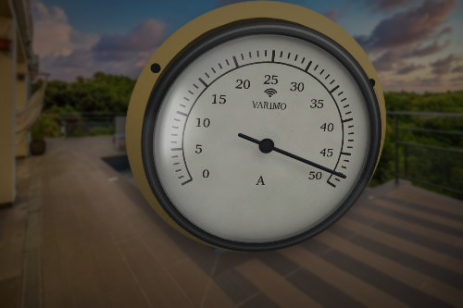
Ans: 48
